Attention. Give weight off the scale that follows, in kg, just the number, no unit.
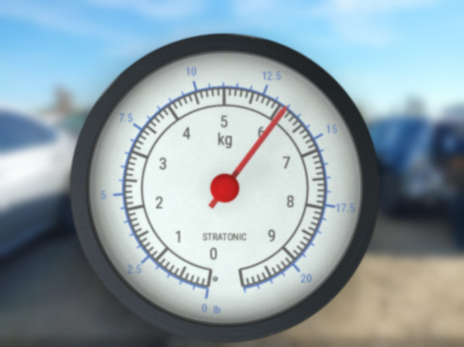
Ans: 6.1
